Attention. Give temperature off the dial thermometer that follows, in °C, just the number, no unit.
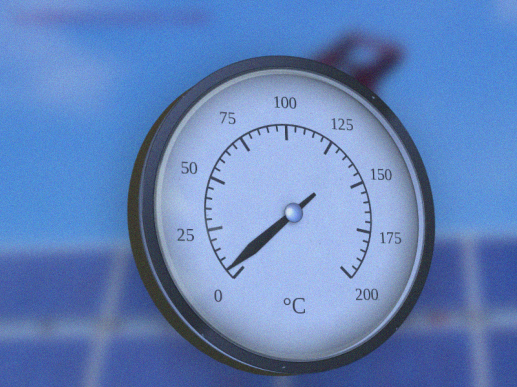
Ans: 5
